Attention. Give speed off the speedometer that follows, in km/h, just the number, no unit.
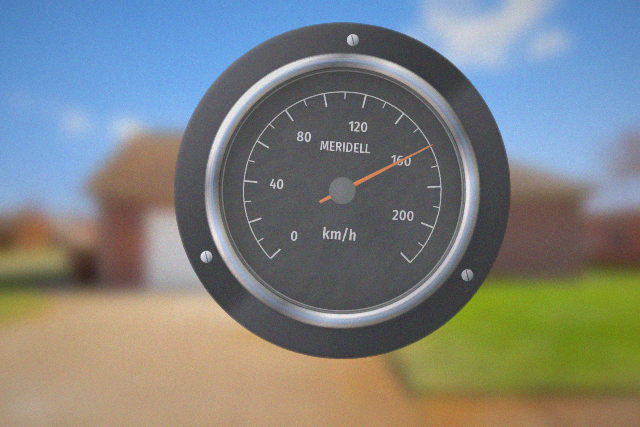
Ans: 160
